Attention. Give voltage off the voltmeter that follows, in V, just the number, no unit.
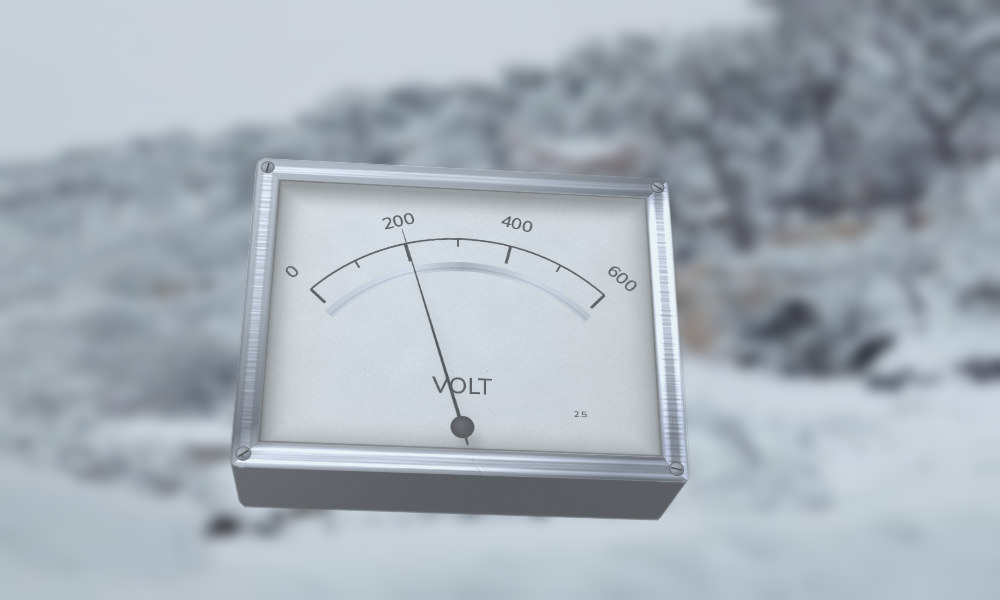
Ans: 200
